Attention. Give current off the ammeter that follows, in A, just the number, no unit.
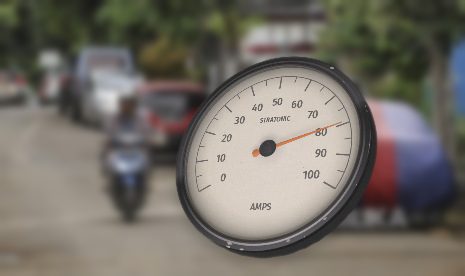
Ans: 80
